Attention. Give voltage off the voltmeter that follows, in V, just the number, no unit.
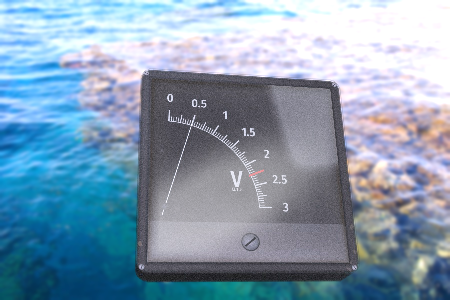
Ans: 0.5
